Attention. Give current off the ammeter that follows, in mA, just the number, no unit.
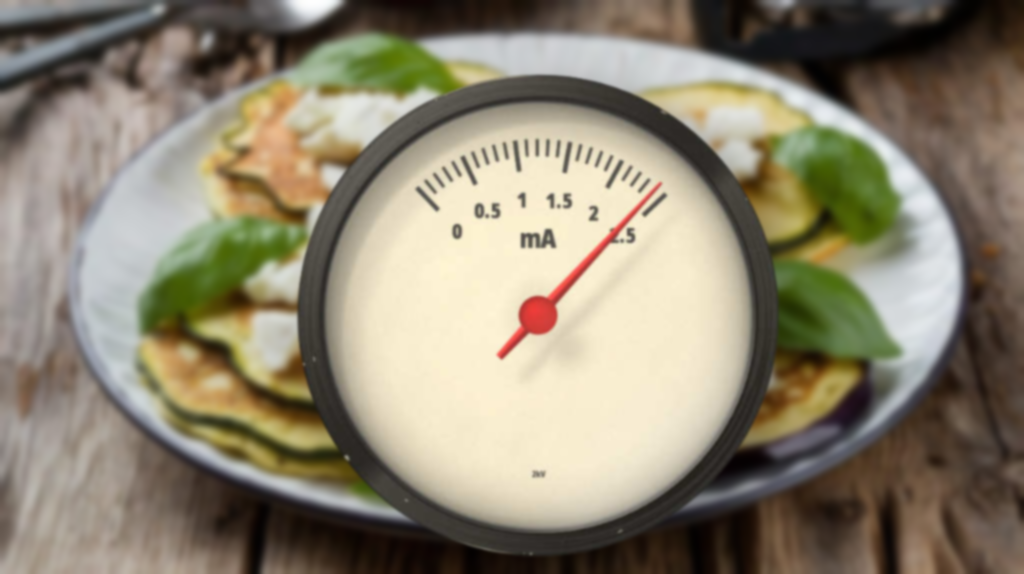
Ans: 2.4
